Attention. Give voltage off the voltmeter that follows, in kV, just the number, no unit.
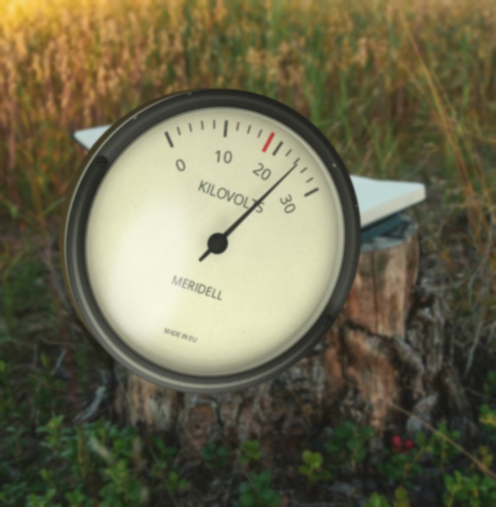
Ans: 24
